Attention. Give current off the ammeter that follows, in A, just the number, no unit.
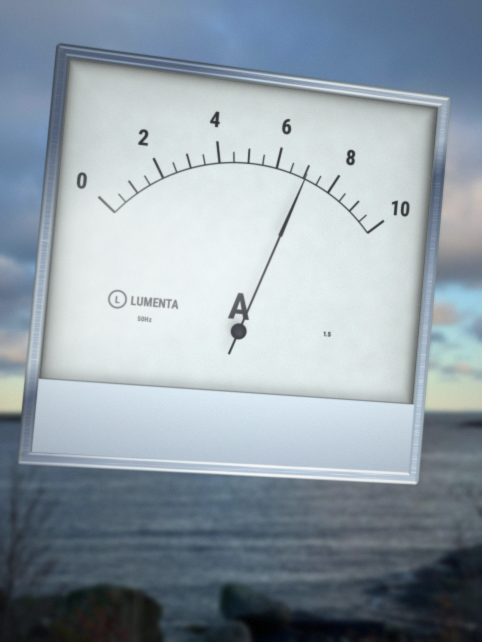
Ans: 7
